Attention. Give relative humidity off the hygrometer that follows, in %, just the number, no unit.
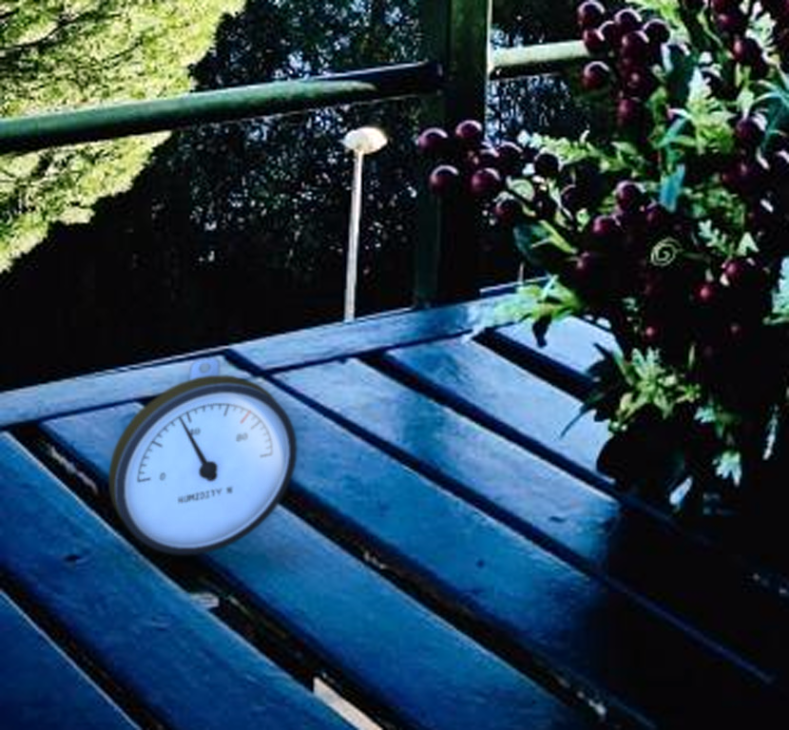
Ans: 36
